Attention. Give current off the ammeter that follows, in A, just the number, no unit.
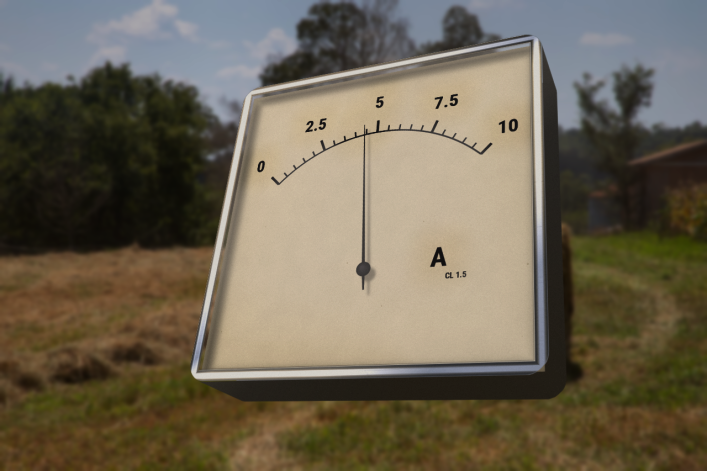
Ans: 4.5
